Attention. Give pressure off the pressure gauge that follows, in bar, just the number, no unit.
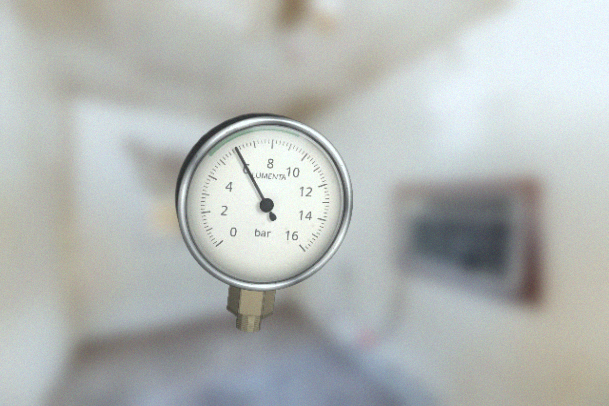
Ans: 6
